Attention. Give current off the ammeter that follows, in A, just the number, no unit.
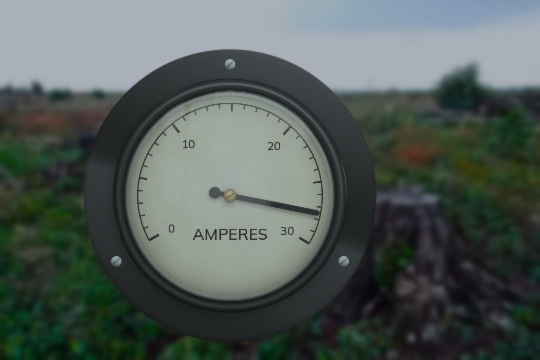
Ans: 27.5
